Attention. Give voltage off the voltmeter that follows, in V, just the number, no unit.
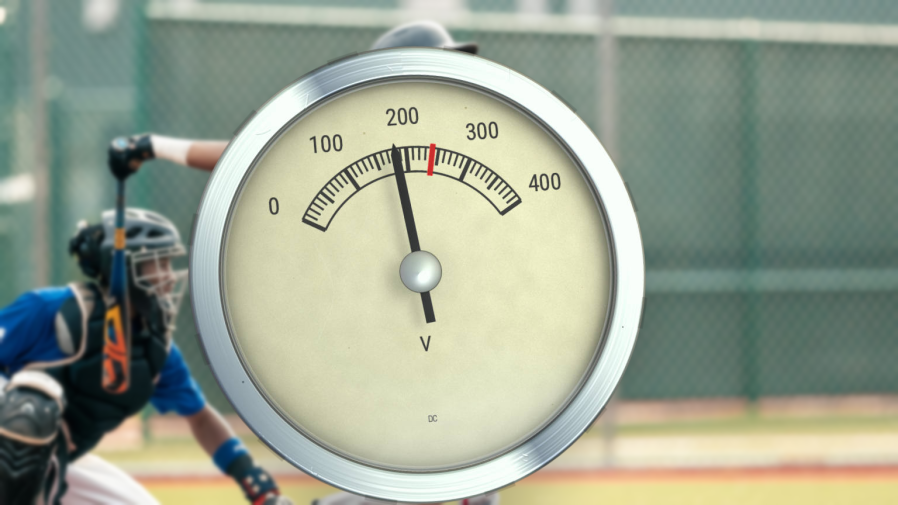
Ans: 180
